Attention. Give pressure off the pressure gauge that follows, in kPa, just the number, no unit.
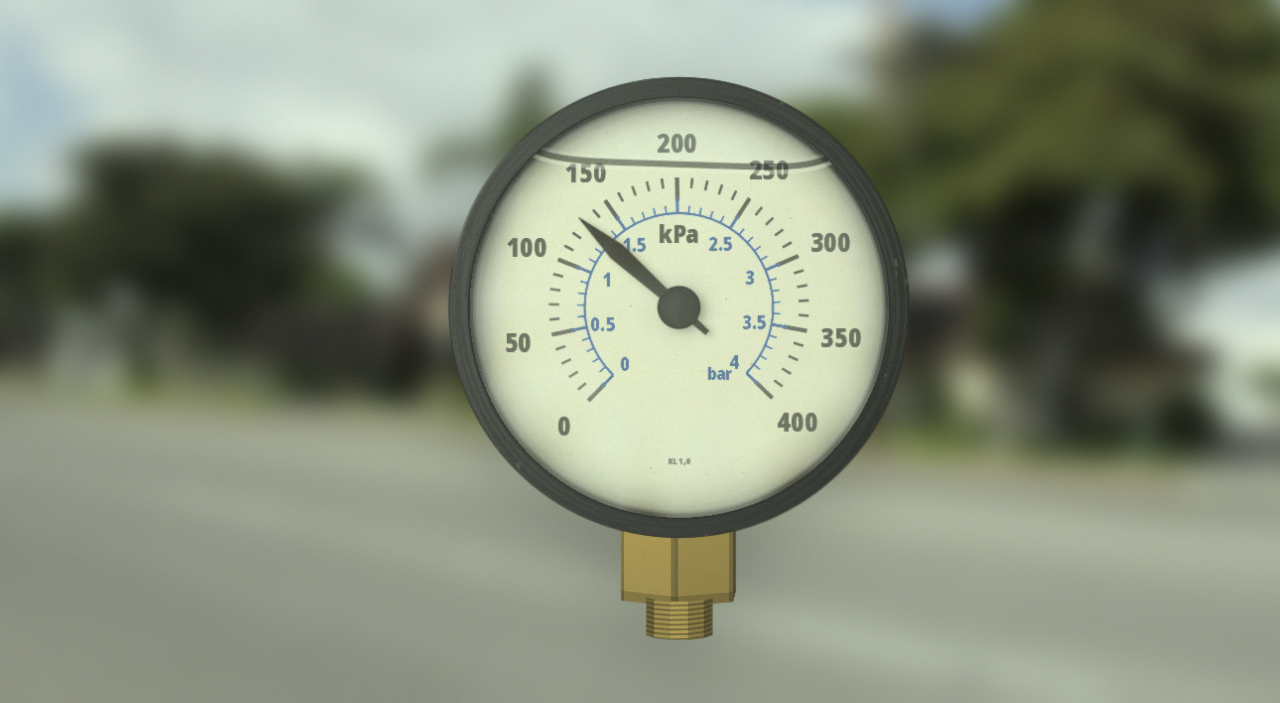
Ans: 130
